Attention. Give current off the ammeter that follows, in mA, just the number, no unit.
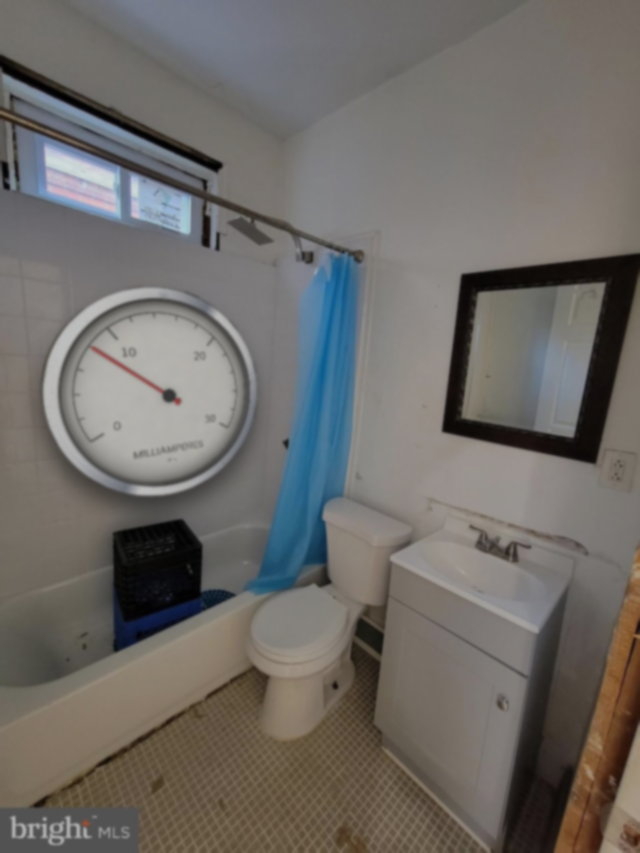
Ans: 8
